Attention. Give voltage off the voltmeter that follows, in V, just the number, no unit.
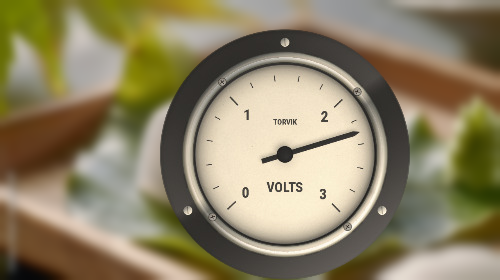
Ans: 2.3
